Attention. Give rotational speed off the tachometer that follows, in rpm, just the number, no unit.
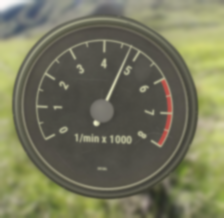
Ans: 4750
